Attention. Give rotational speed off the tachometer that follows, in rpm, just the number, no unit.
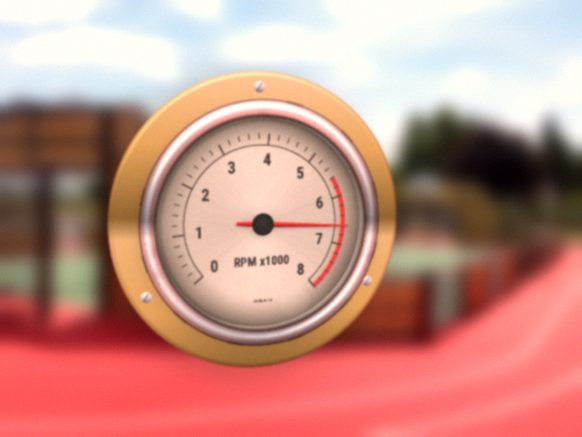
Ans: 6600
